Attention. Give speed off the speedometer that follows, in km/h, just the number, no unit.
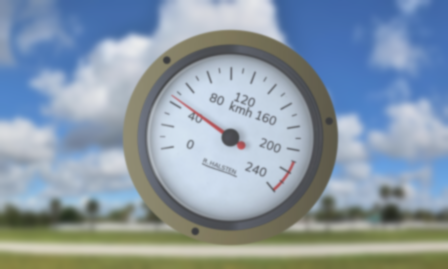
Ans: 45
